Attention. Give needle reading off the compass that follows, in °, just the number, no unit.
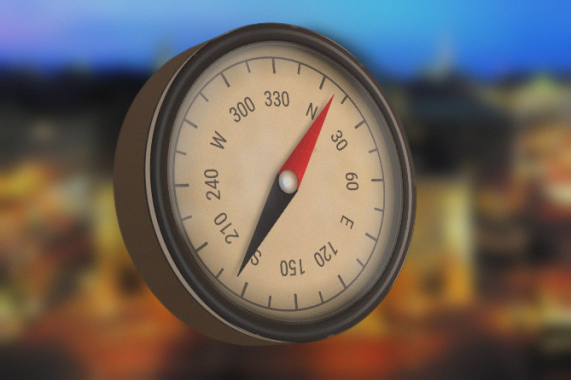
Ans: 7.5
